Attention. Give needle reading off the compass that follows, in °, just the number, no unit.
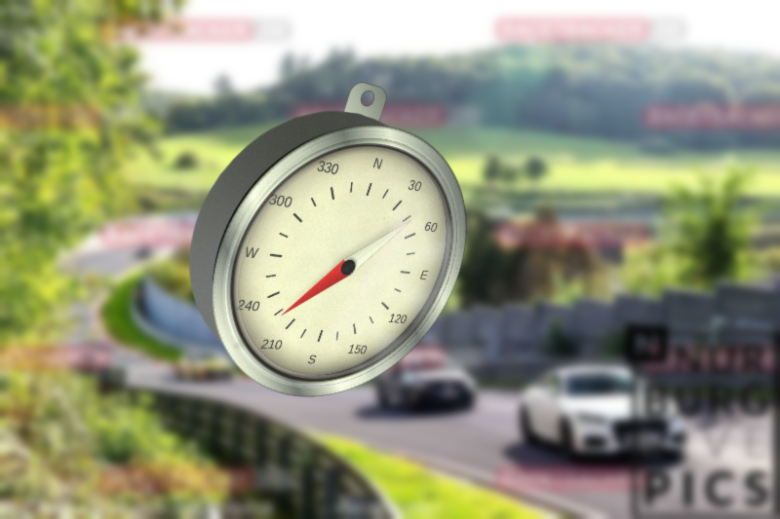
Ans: 225
